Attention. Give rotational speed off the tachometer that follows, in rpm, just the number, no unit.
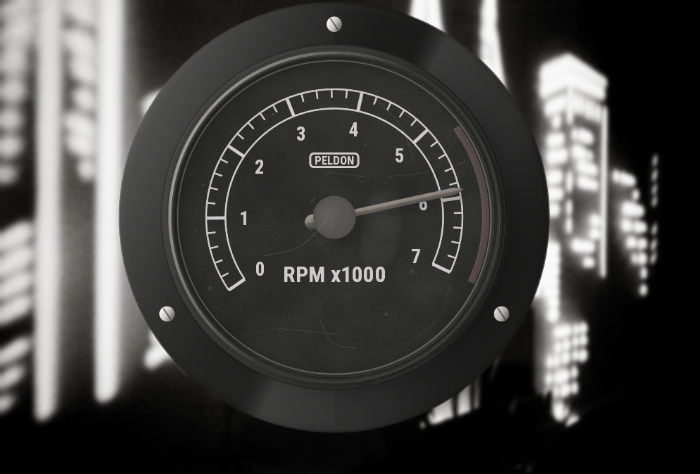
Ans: 5900
